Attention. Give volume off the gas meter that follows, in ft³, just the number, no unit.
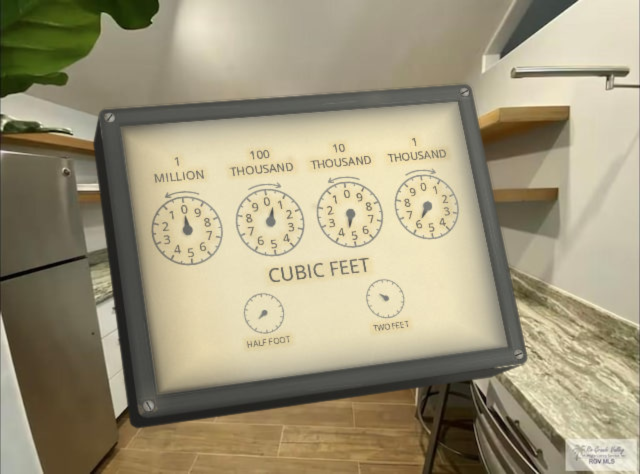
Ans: 4600
